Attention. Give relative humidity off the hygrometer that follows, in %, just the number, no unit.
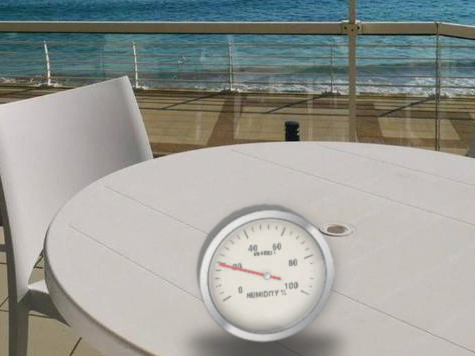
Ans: 20
